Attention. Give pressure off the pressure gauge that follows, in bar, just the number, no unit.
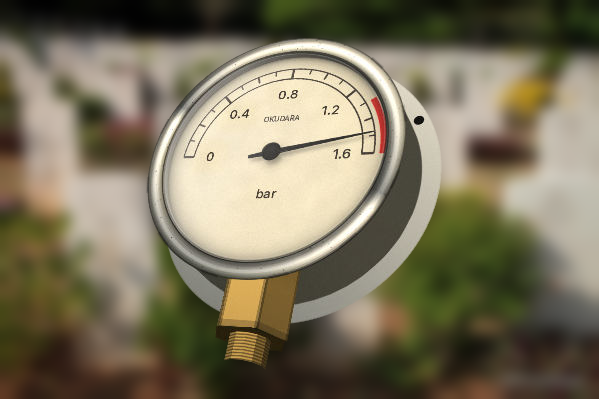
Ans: 1.5
